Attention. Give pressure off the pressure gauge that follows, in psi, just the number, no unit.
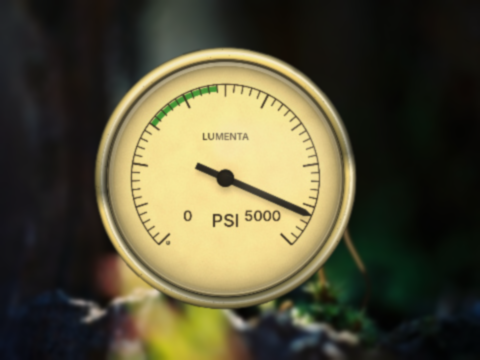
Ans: 4600
